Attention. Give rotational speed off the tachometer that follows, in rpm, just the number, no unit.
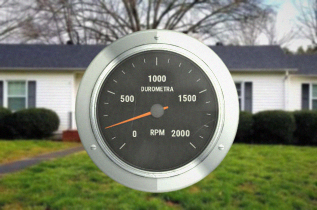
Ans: 200
